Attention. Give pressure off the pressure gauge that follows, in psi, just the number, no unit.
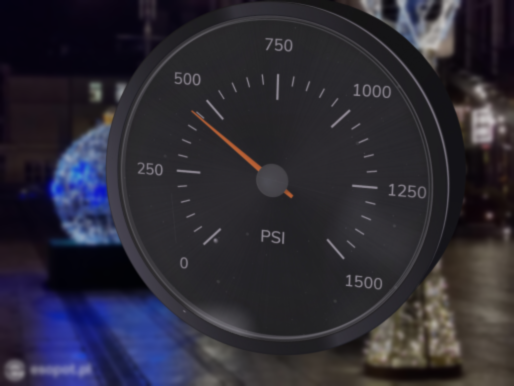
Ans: 450
